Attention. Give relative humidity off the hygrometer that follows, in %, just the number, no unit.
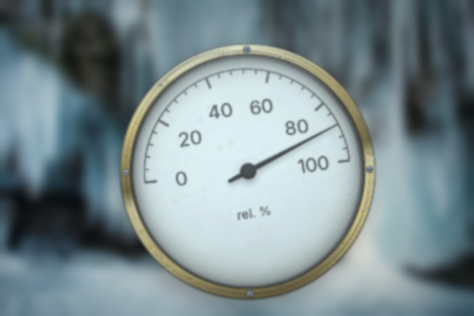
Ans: 88
